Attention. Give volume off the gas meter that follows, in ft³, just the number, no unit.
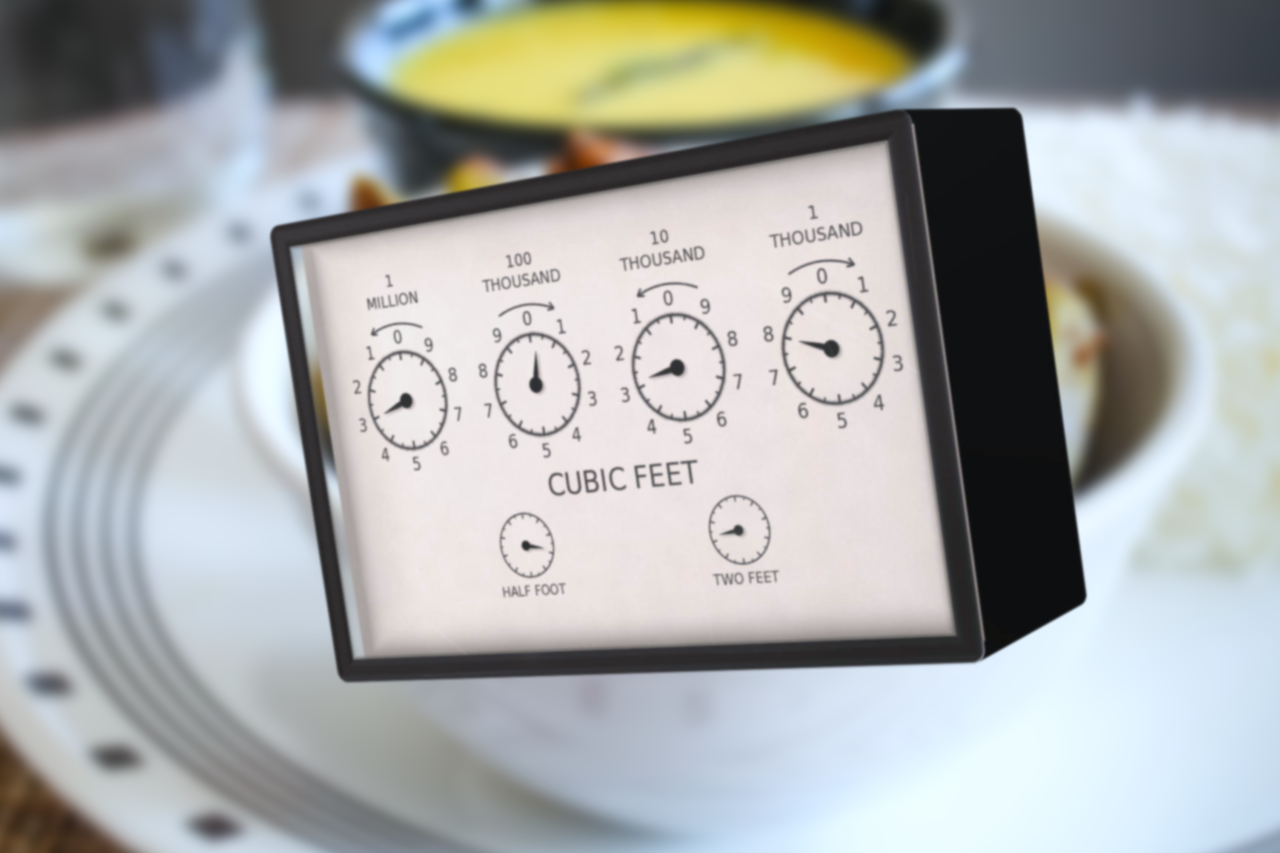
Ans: 302800
